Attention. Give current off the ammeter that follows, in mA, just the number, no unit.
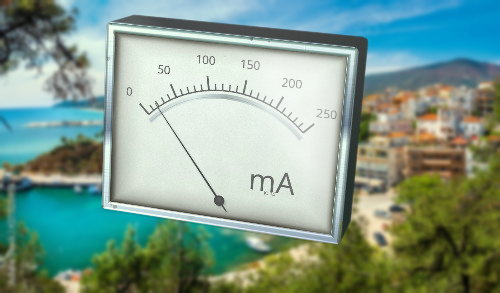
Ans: 20
